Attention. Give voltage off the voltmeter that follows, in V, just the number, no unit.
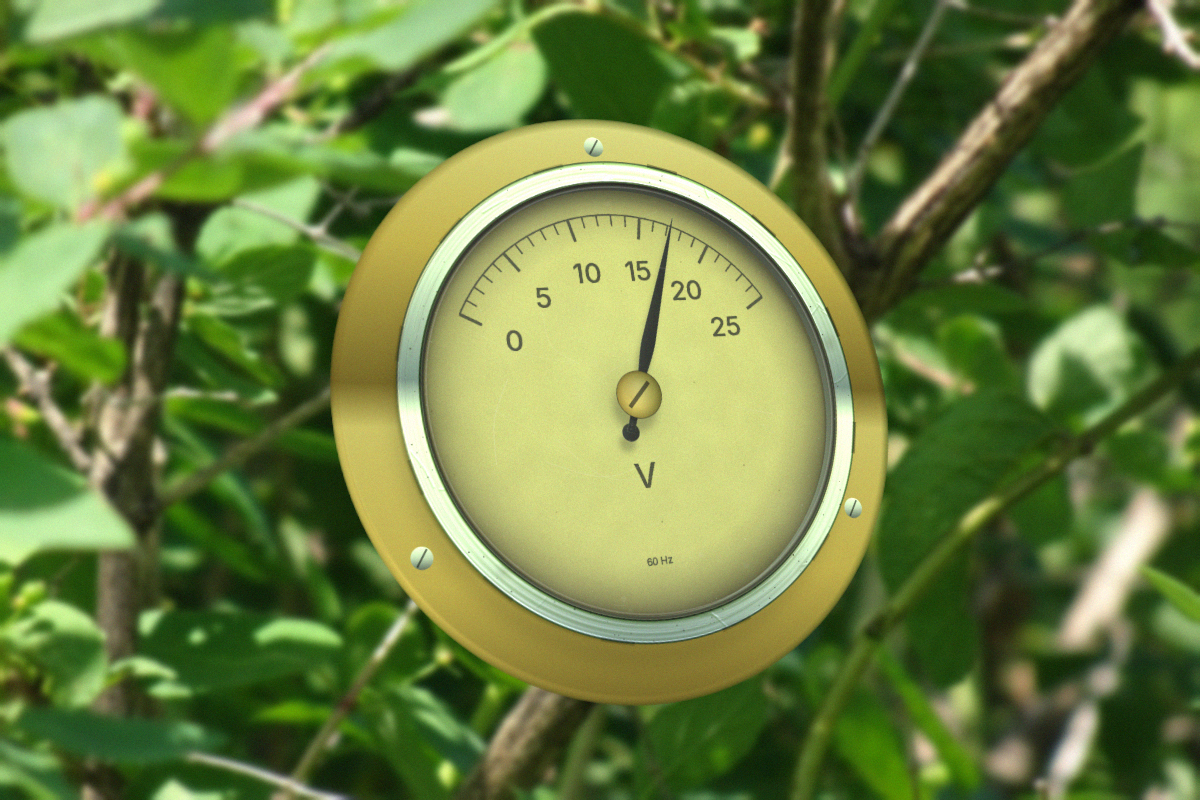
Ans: 17
